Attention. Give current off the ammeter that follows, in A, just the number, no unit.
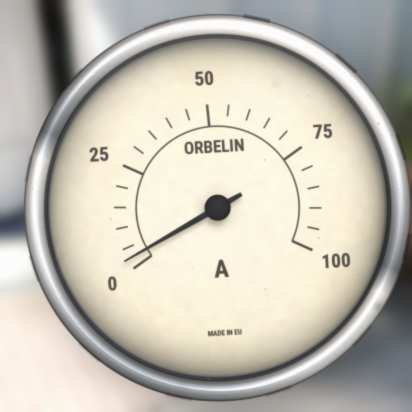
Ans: 2.5
